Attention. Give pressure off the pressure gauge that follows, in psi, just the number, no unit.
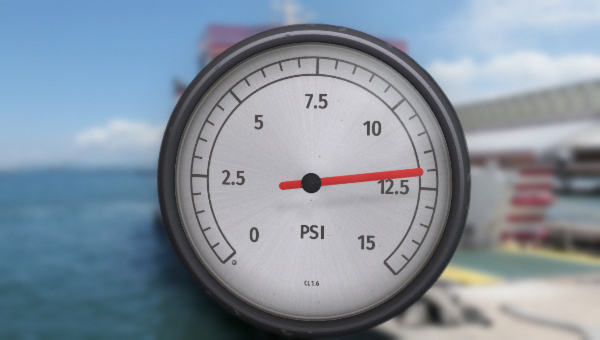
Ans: 12
